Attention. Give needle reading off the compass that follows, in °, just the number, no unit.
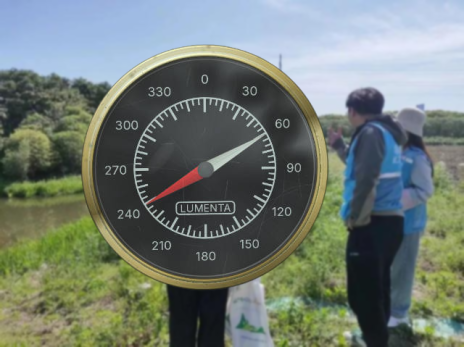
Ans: 240
